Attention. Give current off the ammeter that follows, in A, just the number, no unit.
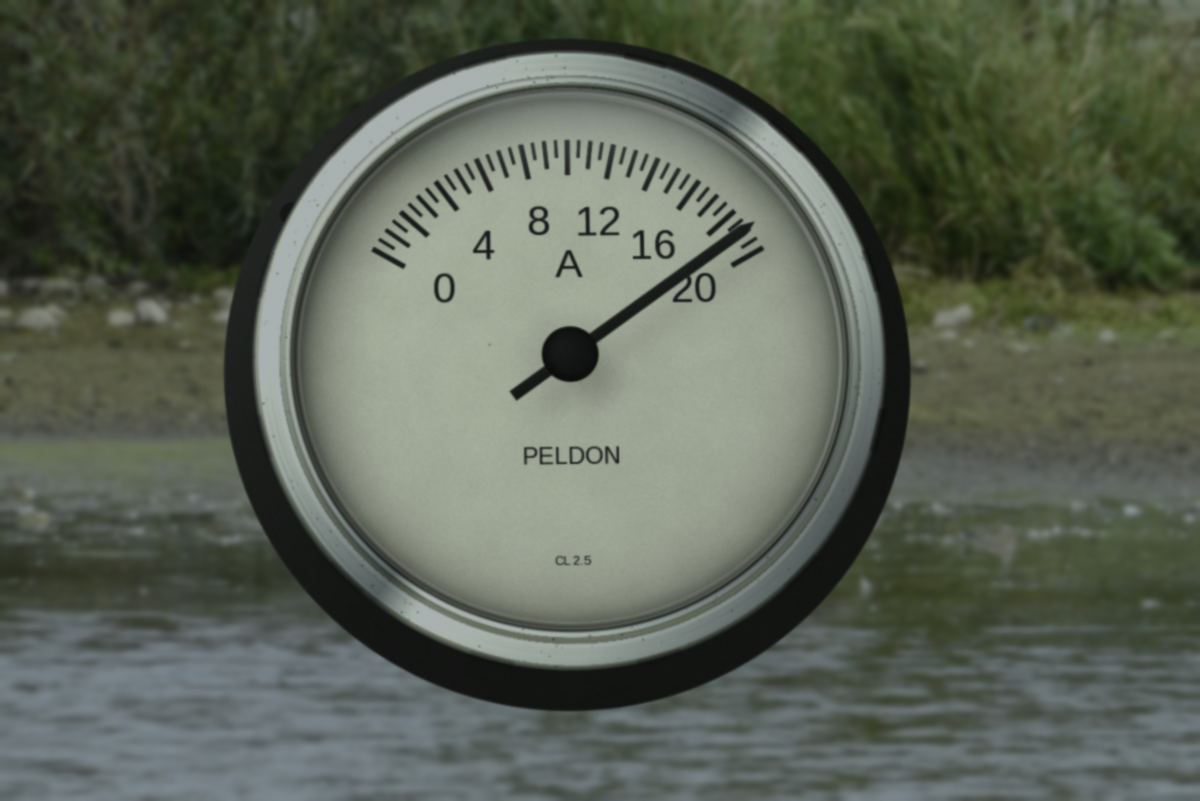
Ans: 19
